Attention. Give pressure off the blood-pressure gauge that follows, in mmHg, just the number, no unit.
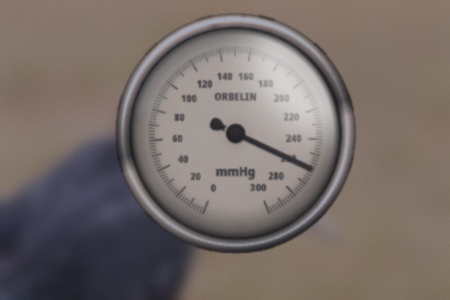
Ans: 260
